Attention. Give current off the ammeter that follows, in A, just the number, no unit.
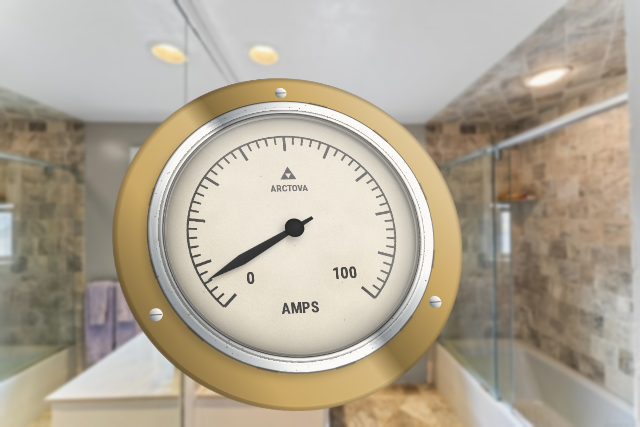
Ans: 6
